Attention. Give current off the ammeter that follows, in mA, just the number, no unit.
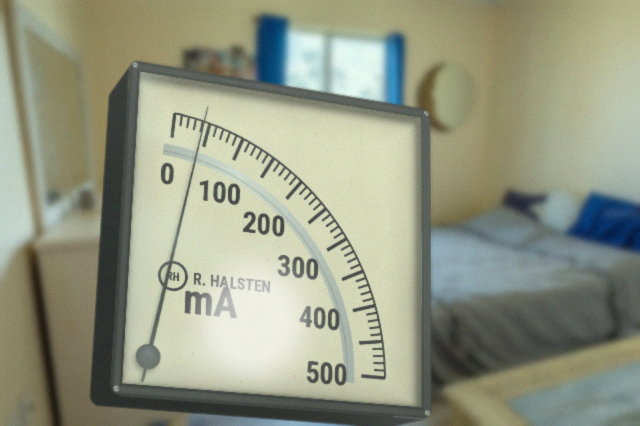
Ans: 40
